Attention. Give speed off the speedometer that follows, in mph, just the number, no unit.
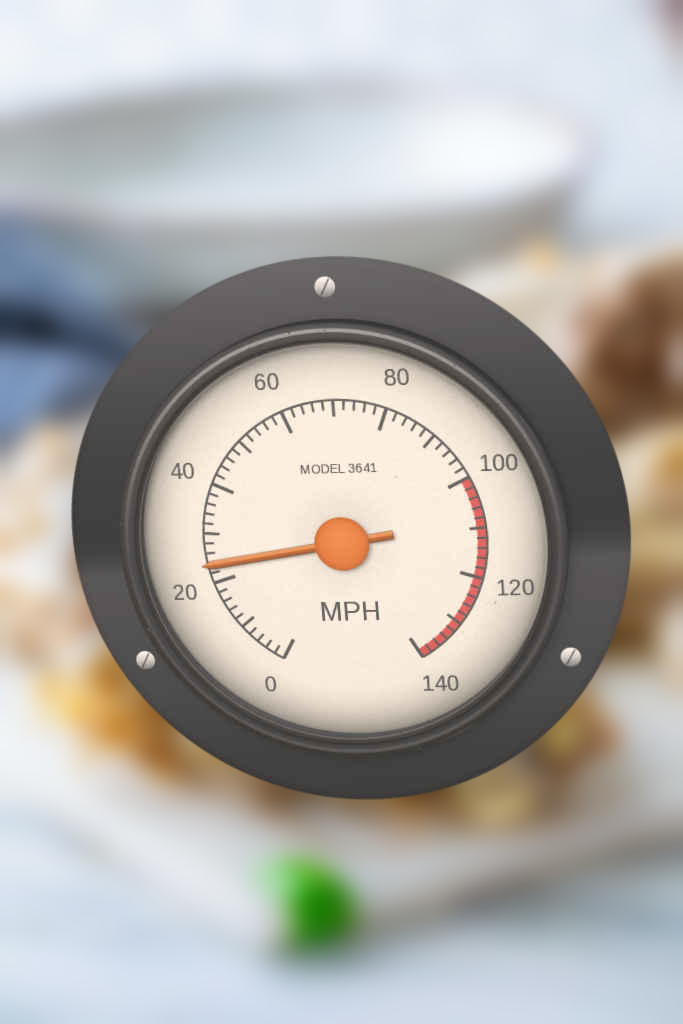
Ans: 24
